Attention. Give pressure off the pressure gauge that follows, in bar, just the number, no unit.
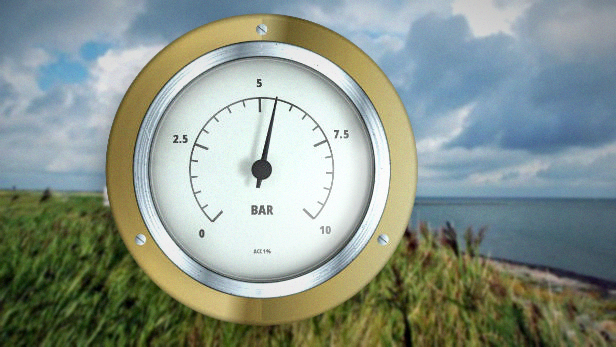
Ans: 5.5
